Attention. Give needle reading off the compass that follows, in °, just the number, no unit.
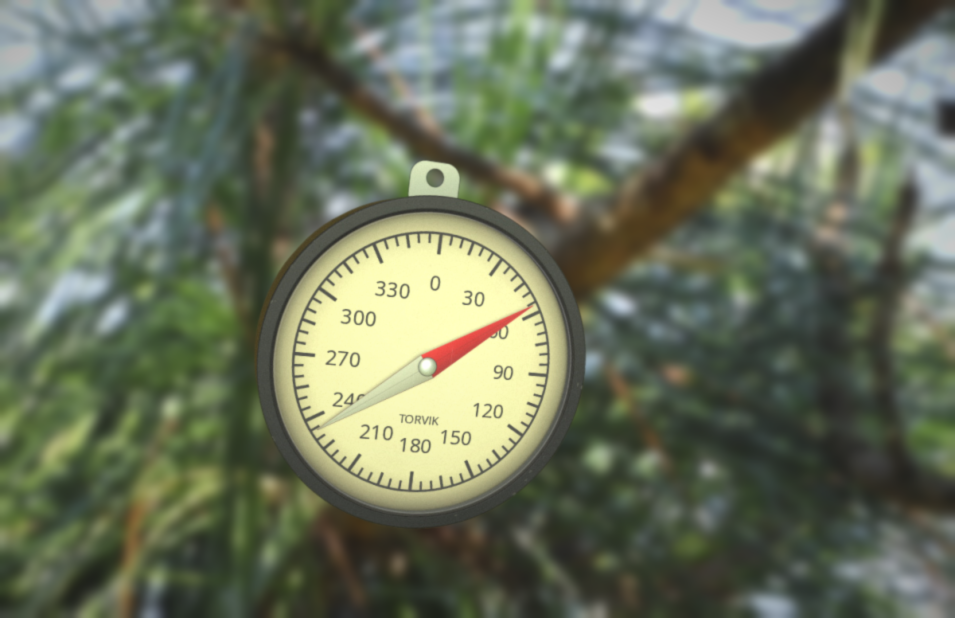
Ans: 55
